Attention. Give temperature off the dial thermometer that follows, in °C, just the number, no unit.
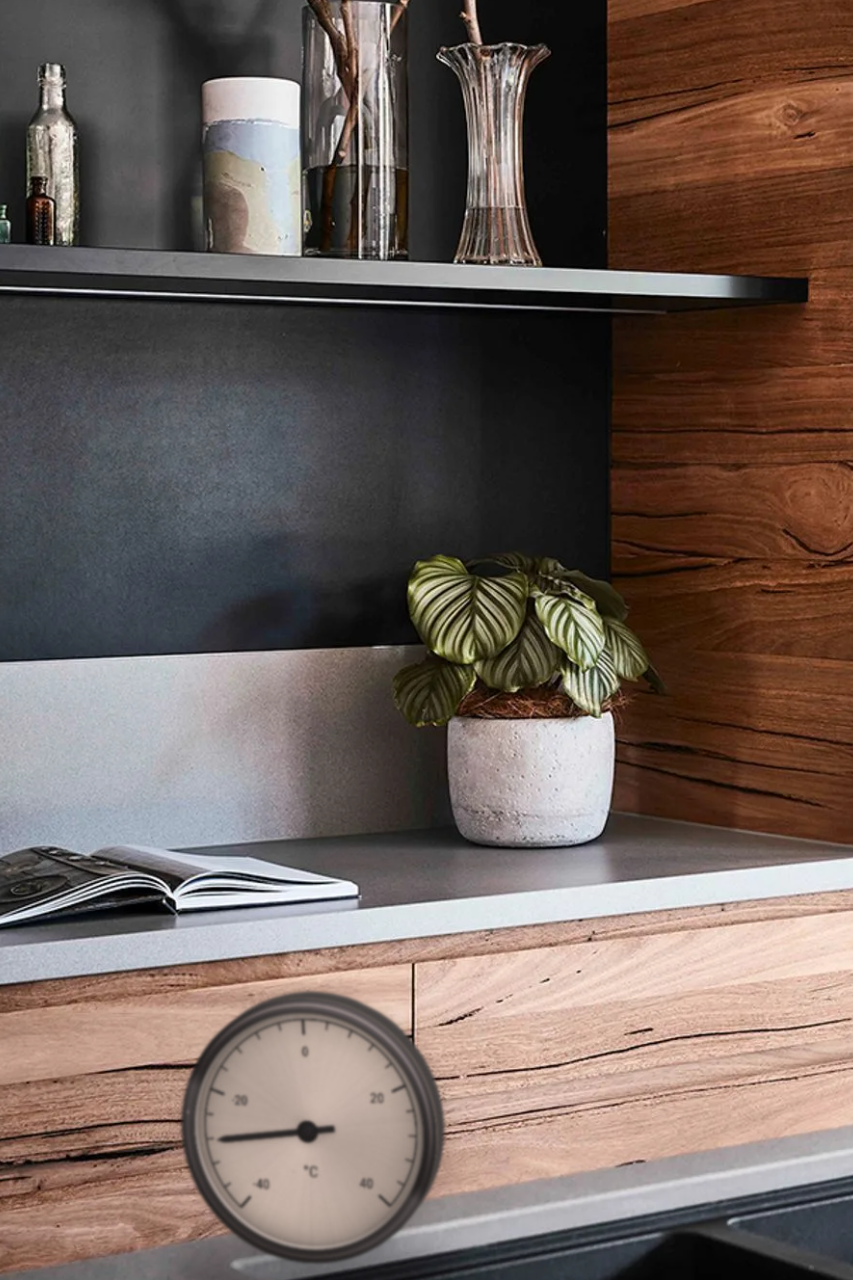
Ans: -28
